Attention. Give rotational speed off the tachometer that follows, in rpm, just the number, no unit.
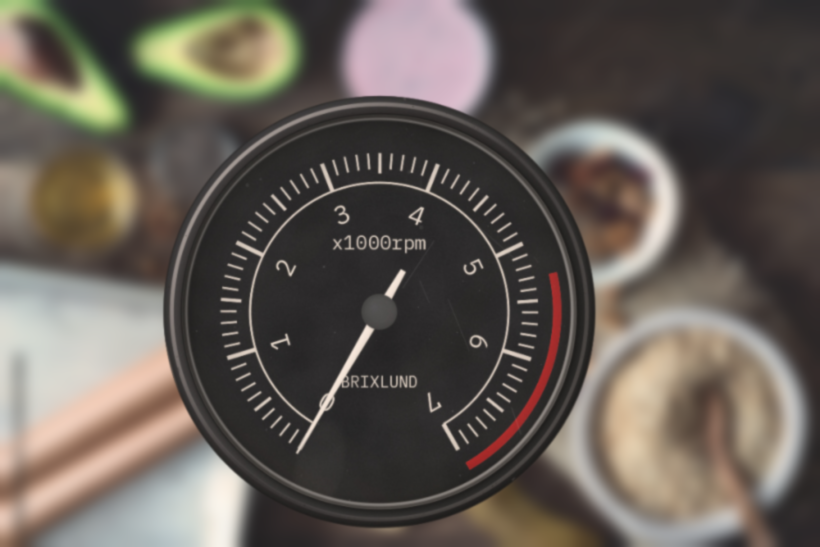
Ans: 0
